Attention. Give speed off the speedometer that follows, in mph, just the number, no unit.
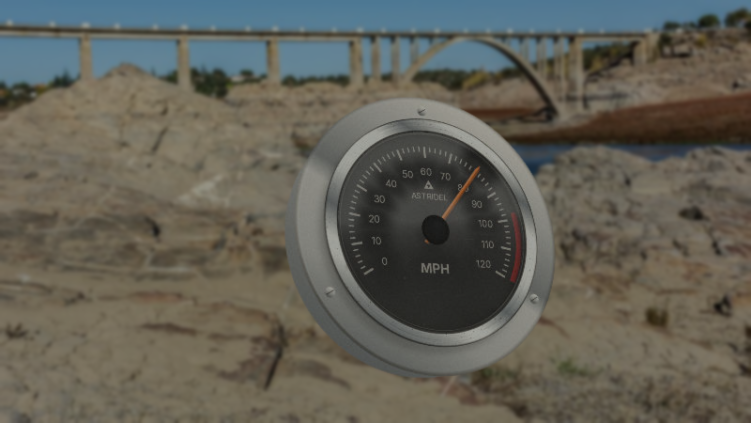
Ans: 80
